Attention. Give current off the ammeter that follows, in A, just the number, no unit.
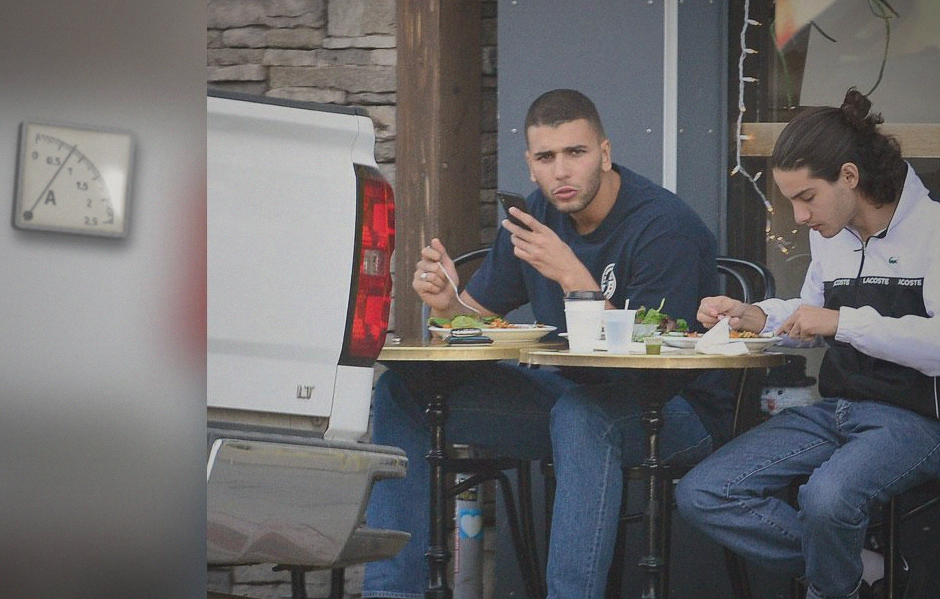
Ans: 0.75
